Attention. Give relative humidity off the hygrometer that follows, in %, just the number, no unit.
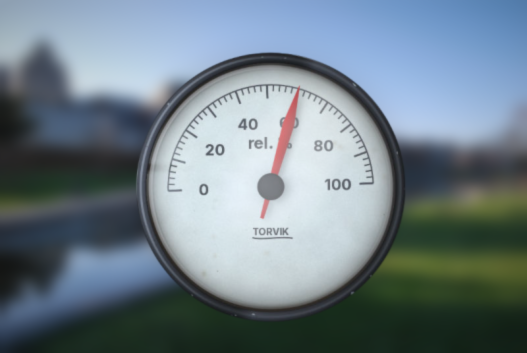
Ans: 60
